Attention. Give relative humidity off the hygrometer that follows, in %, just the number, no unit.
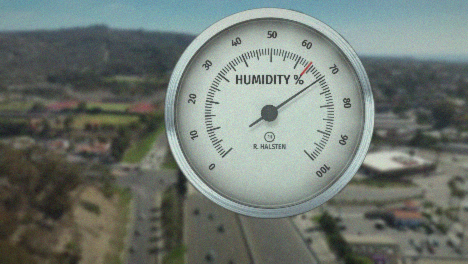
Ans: 70
